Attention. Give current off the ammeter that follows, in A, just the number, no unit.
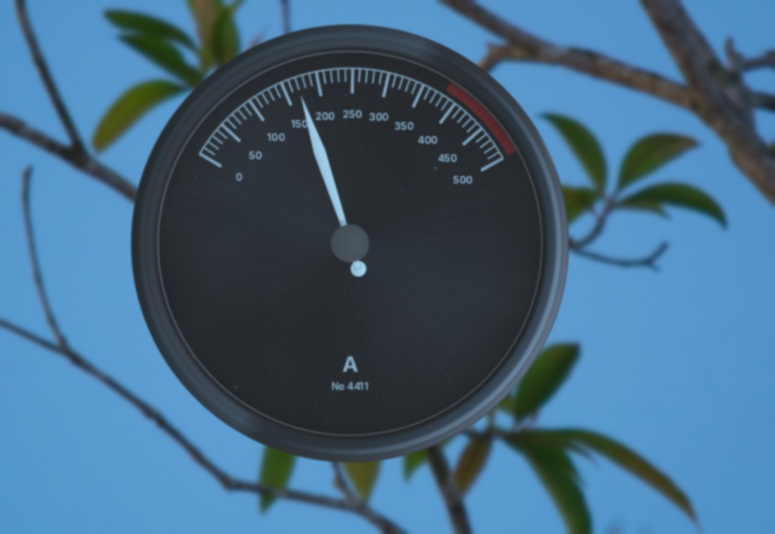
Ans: 170
